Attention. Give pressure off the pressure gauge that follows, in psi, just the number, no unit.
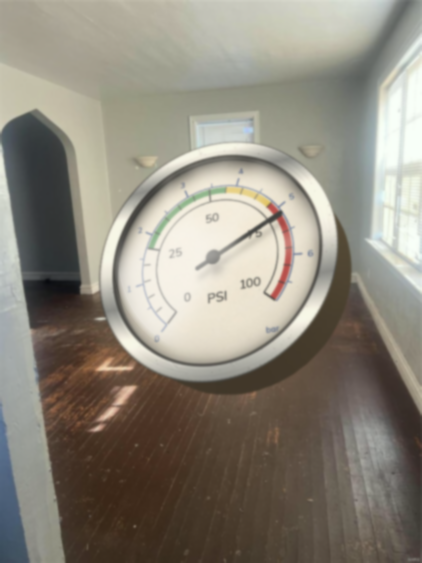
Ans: 75
